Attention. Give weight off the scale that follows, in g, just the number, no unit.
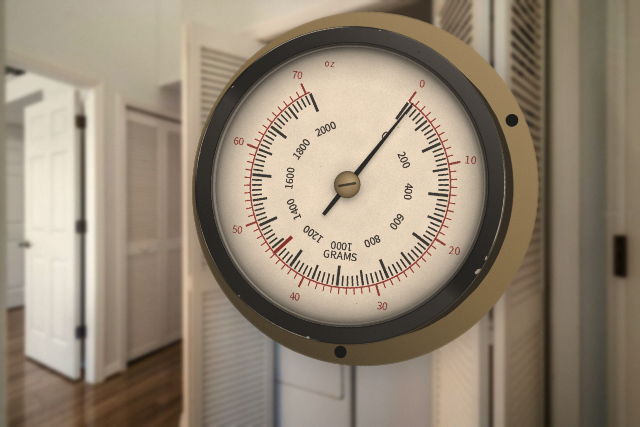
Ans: 20
